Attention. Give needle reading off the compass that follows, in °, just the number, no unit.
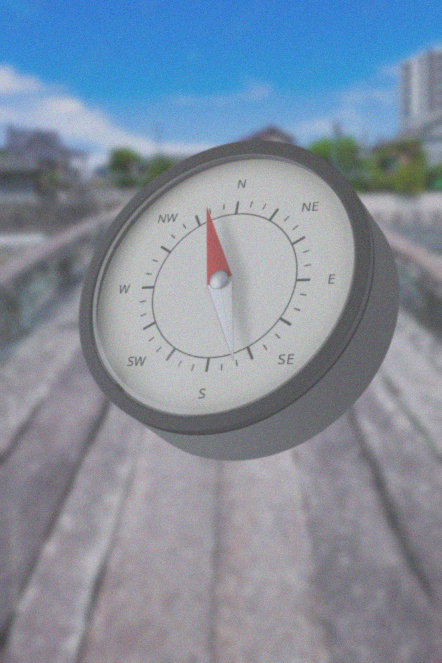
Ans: 340
